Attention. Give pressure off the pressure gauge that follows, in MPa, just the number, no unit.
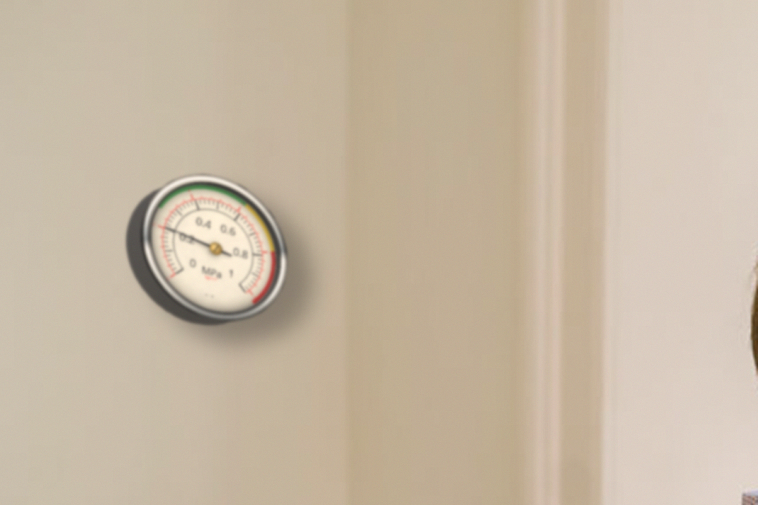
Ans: 0.2
